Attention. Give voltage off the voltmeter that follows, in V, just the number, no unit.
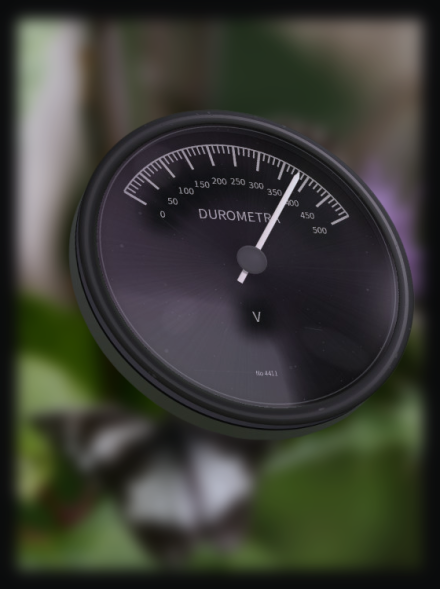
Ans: 380
